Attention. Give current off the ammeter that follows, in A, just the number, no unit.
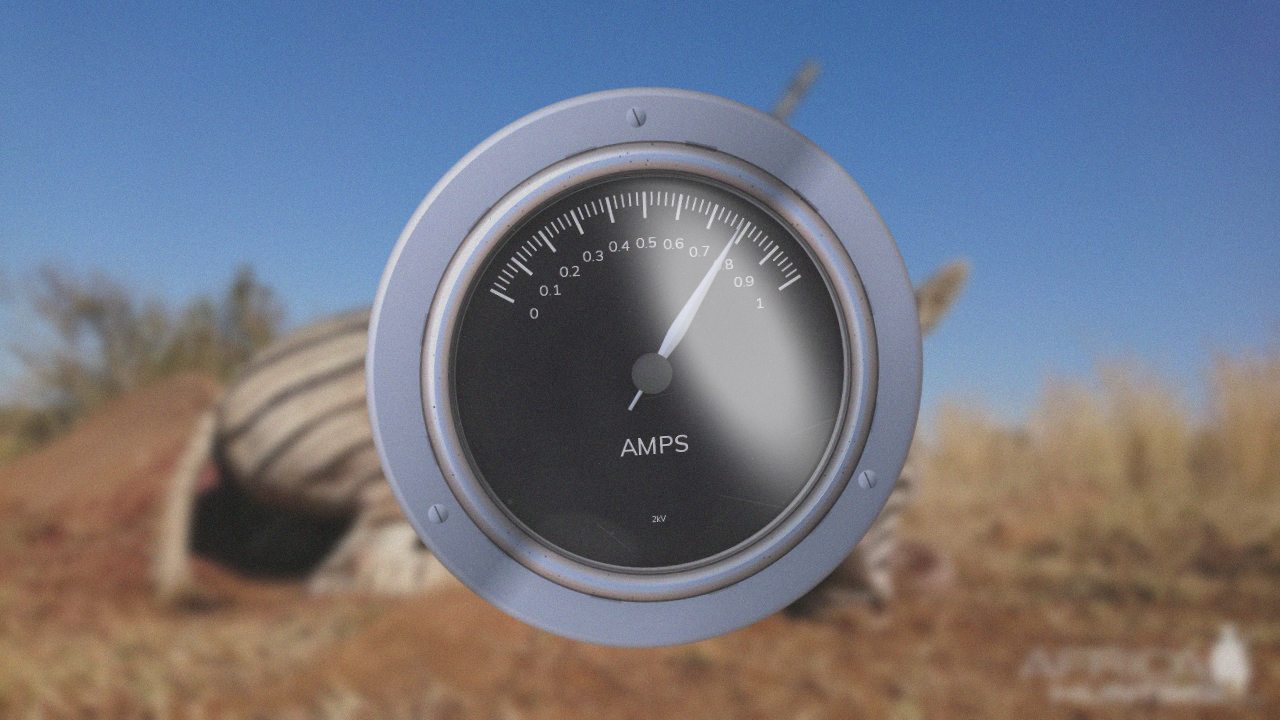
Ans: 0.78
